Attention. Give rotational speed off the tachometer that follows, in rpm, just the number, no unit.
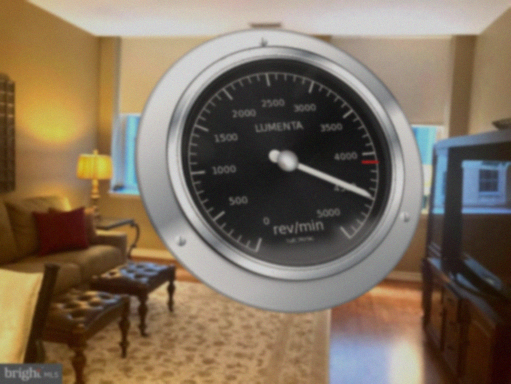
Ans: 4500
